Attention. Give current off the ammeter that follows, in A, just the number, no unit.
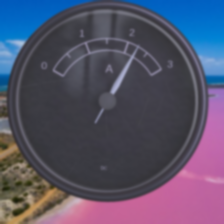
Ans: 2.25
